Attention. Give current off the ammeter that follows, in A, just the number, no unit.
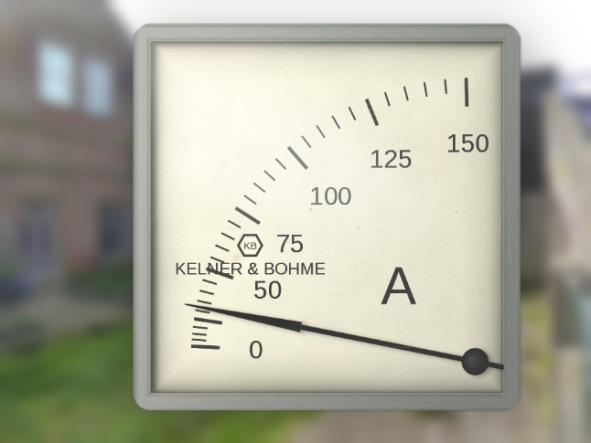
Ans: 32.5
